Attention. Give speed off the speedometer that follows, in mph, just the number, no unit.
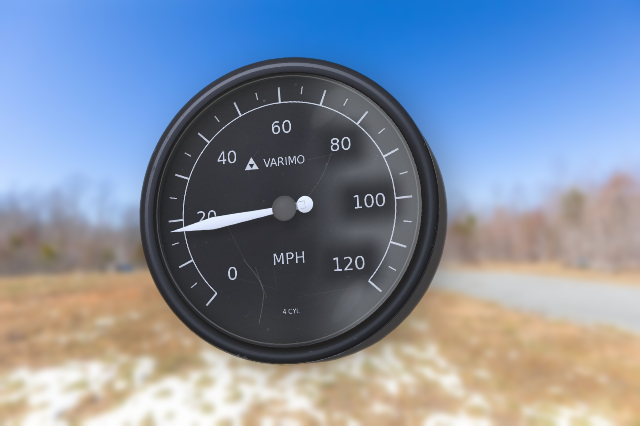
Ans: 17.5
